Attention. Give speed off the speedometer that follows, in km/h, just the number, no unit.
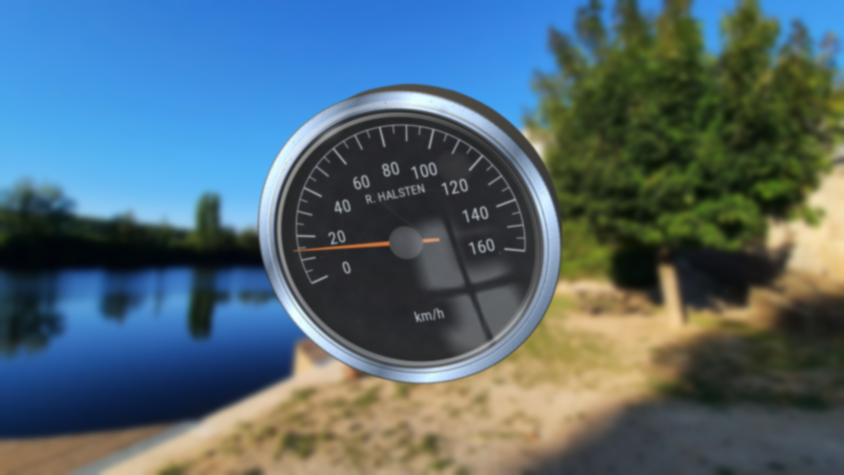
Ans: 15
